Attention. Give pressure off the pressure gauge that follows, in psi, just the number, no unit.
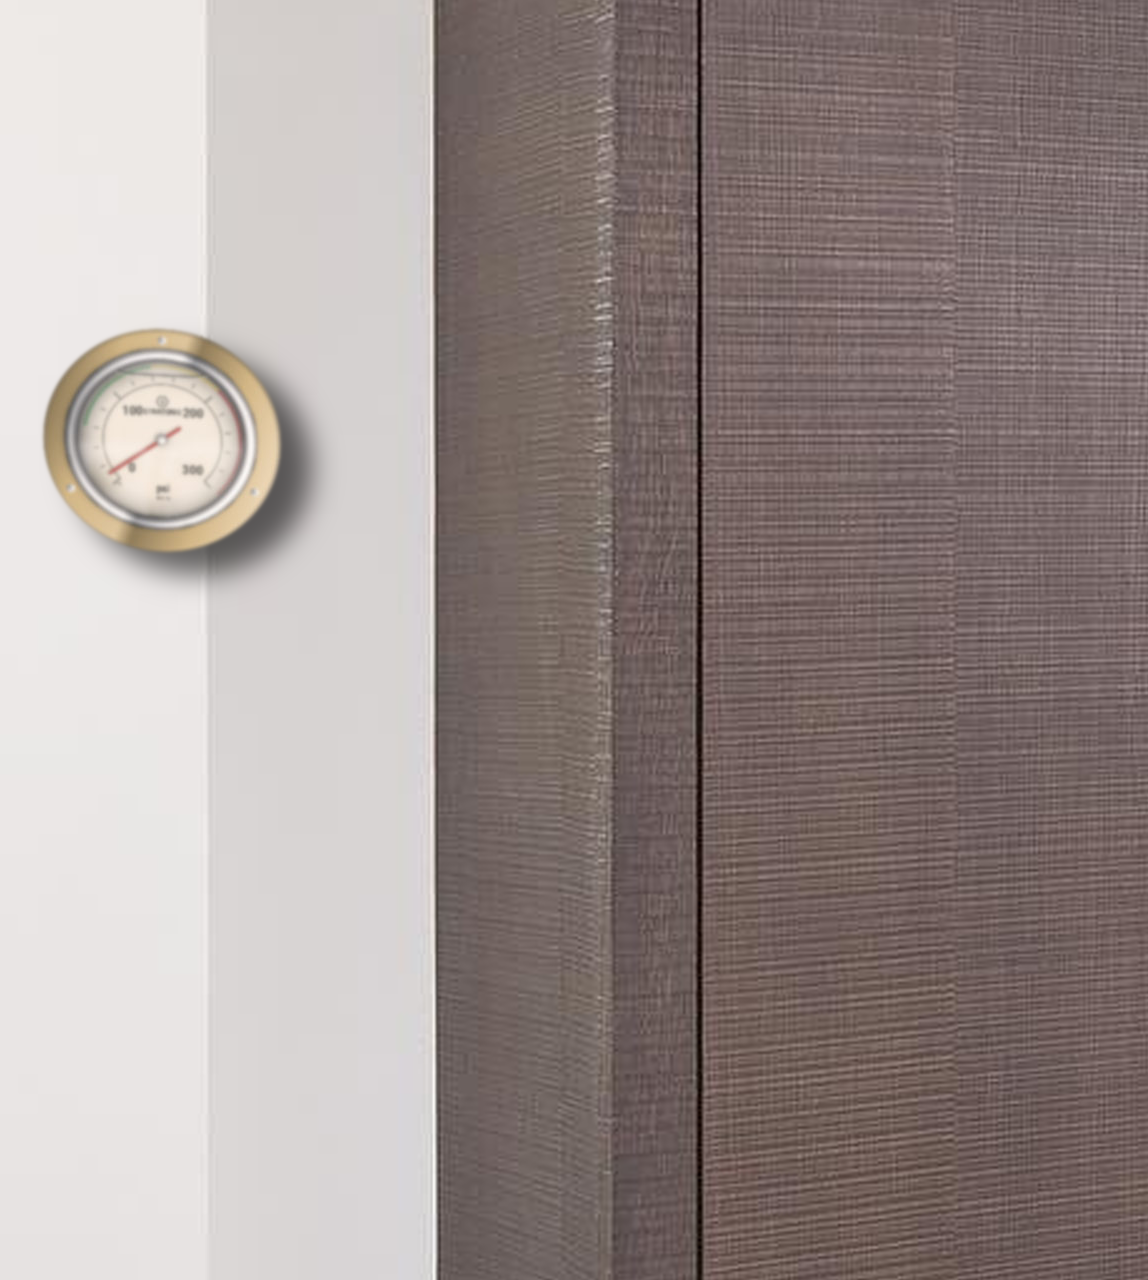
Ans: 10
